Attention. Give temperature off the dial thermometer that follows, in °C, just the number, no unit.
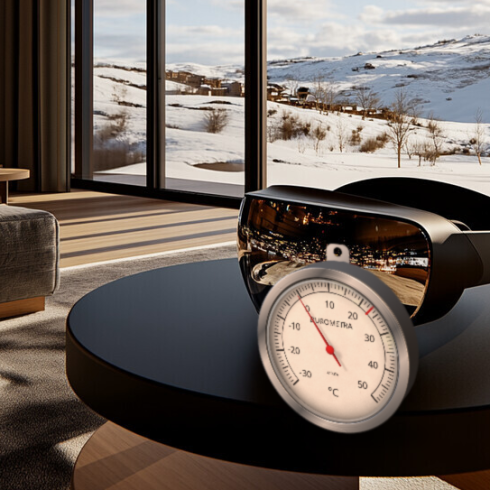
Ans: 0
